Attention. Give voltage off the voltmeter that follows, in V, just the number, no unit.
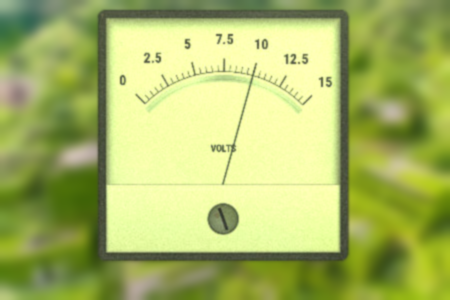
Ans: 10
